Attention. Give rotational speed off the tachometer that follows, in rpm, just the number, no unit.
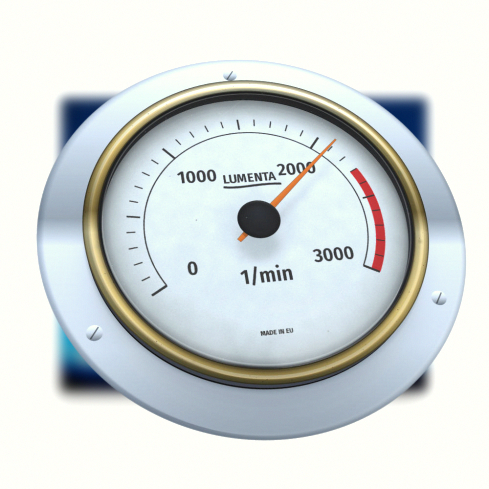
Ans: 2100
